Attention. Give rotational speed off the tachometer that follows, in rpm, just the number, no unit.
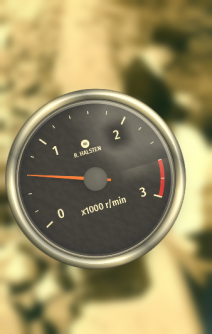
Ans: 600
